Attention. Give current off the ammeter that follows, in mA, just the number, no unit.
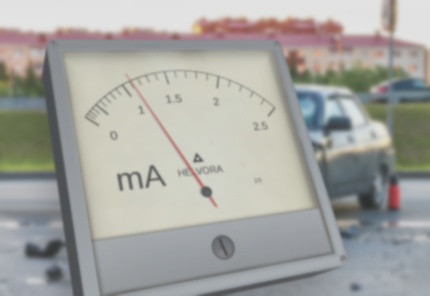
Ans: 1.1
